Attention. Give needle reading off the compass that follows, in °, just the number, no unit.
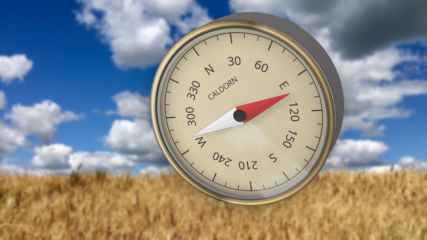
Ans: 100
